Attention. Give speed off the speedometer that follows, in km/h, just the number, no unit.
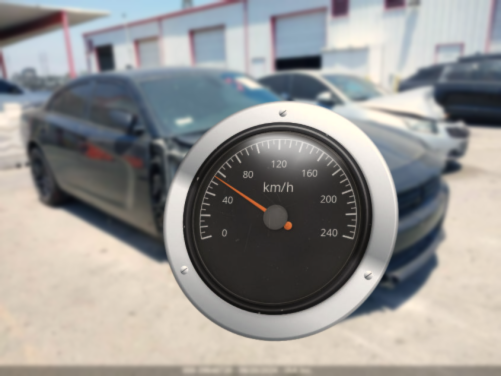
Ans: 55
